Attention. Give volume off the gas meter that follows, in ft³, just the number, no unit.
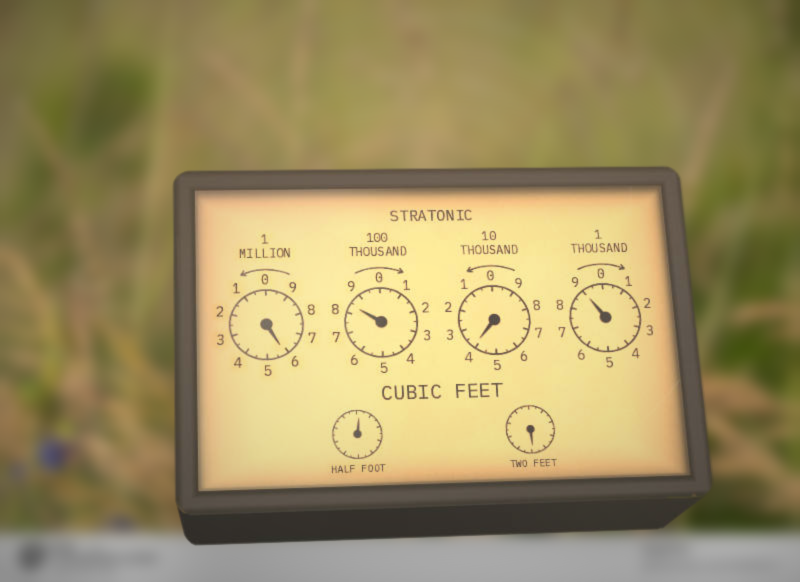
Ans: 583900
